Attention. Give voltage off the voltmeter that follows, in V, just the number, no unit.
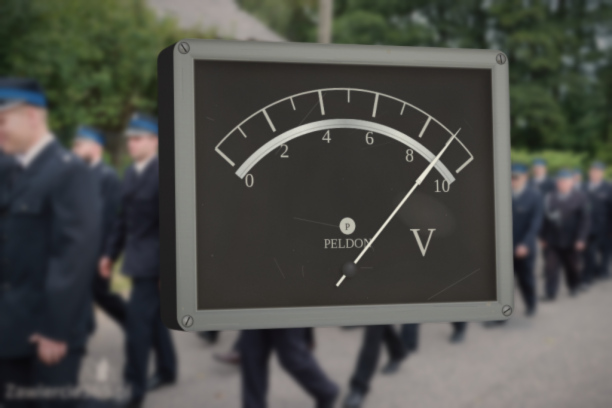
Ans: 9
